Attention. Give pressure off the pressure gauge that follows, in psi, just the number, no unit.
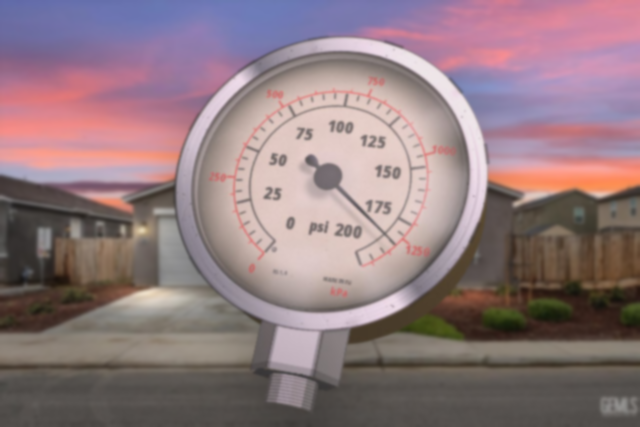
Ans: 185
